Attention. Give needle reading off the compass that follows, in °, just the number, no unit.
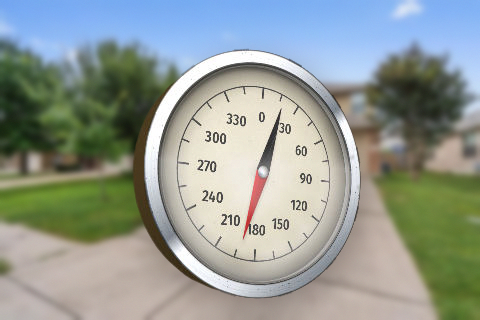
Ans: 195
